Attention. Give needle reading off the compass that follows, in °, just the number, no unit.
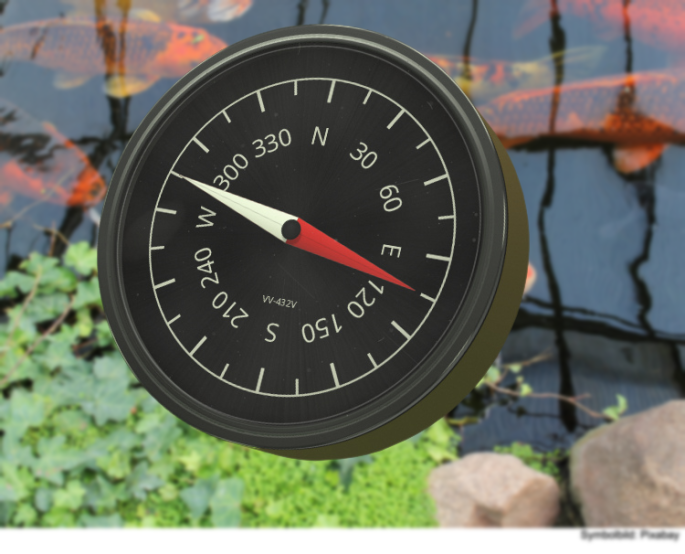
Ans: 105
